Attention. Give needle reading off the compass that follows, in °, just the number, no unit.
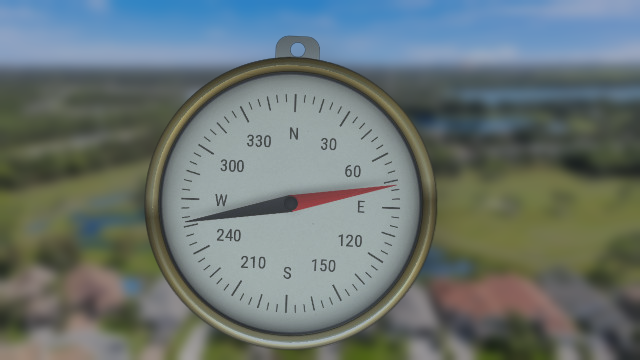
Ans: 77.5
